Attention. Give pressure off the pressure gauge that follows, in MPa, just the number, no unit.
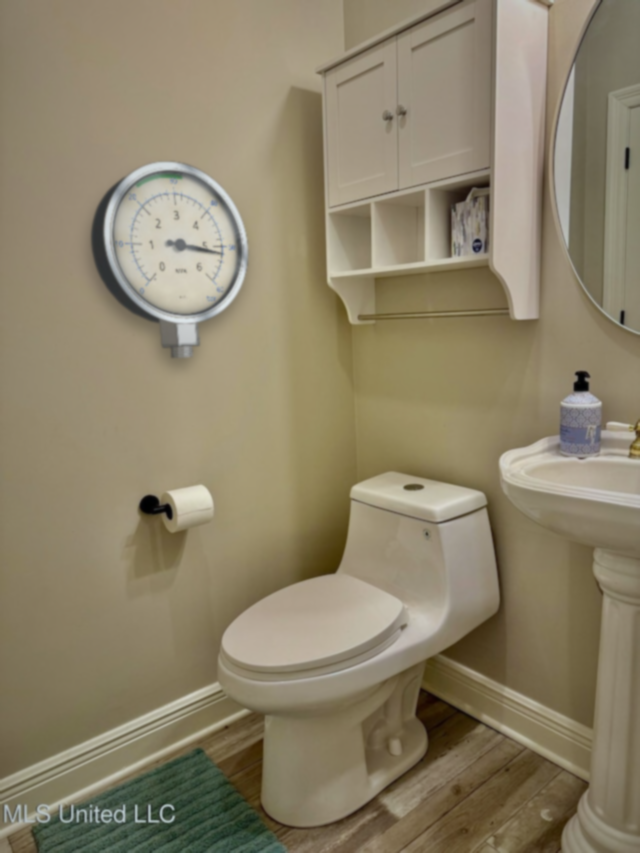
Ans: 5.2
